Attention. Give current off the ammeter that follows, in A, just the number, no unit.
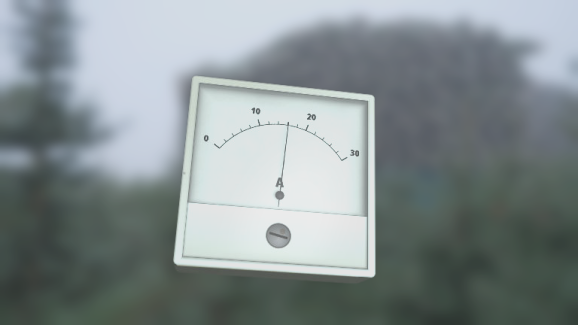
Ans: 16
